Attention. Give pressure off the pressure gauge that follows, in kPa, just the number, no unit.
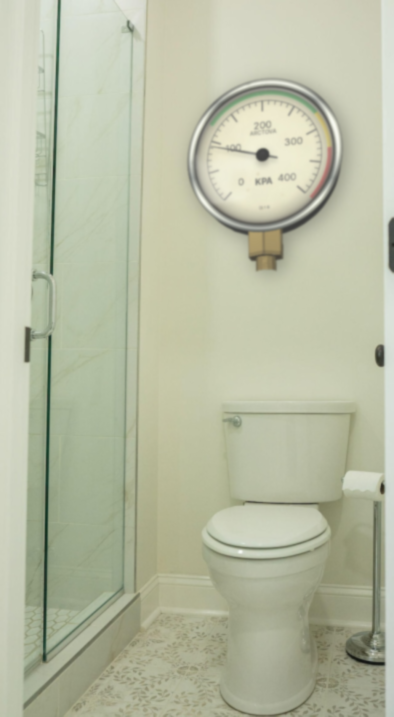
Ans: 90
